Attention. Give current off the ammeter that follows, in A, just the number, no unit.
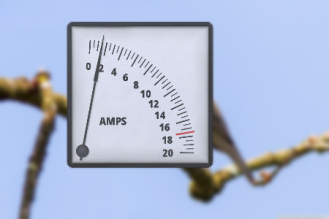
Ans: 1.5
